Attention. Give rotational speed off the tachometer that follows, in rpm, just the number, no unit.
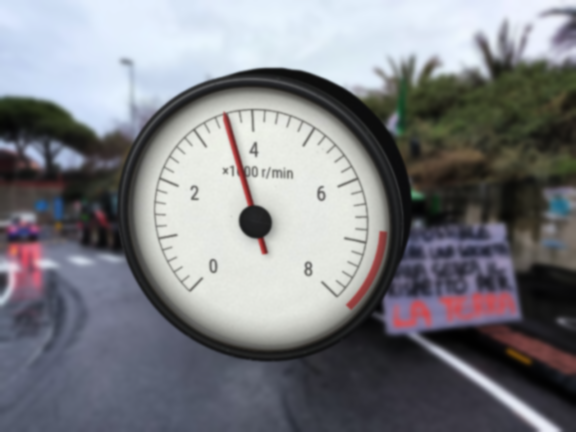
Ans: 3600
